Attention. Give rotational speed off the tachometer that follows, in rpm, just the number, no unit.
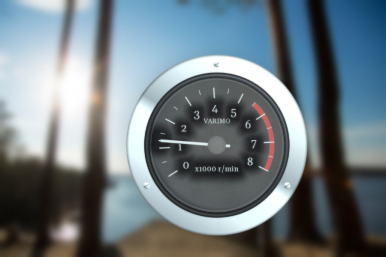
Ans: 1250
